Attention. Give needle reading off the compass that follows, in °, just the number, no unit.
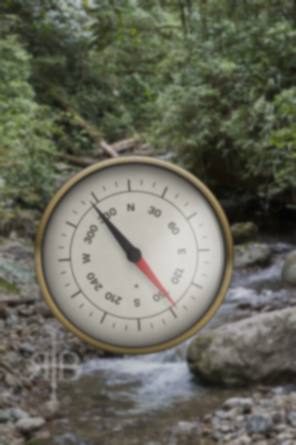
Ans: 145
